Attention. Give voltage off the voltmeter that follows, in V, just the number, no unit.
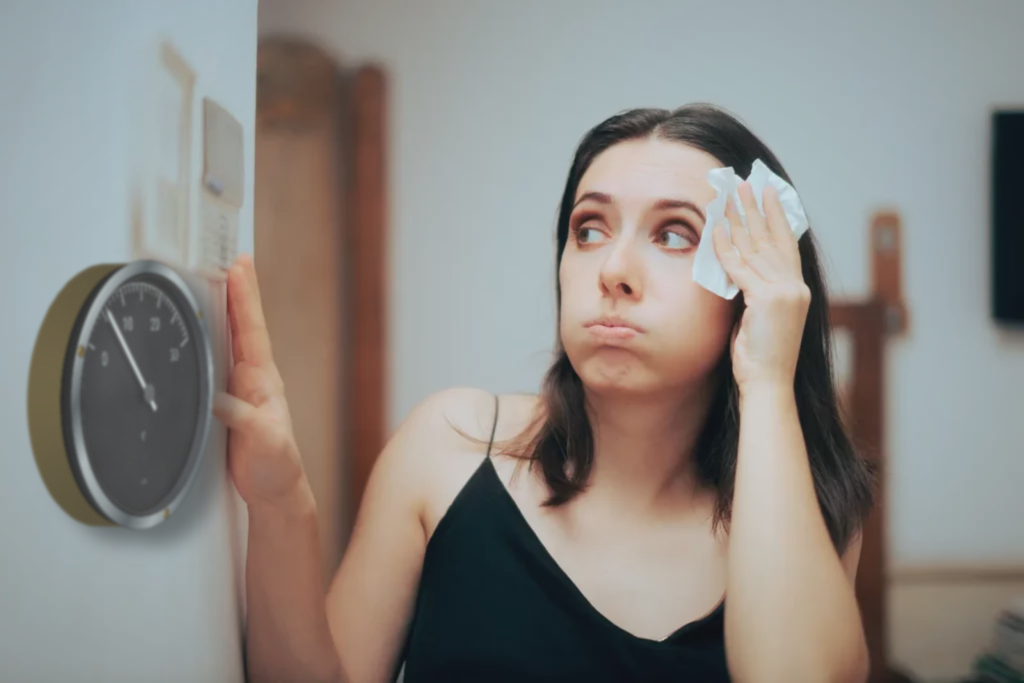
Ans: 5
